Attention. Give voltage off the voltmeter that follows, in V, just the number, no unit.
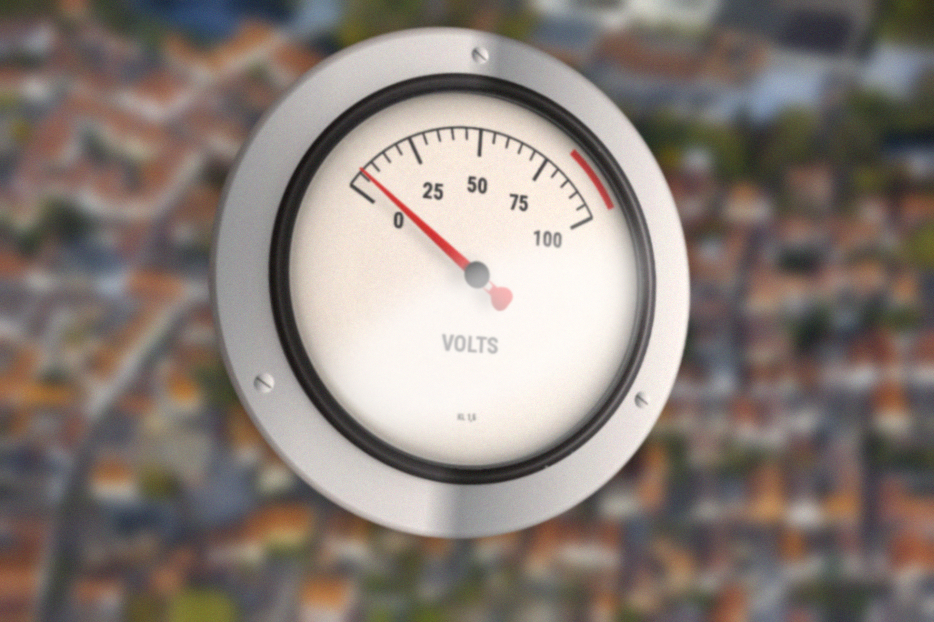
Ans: 5
